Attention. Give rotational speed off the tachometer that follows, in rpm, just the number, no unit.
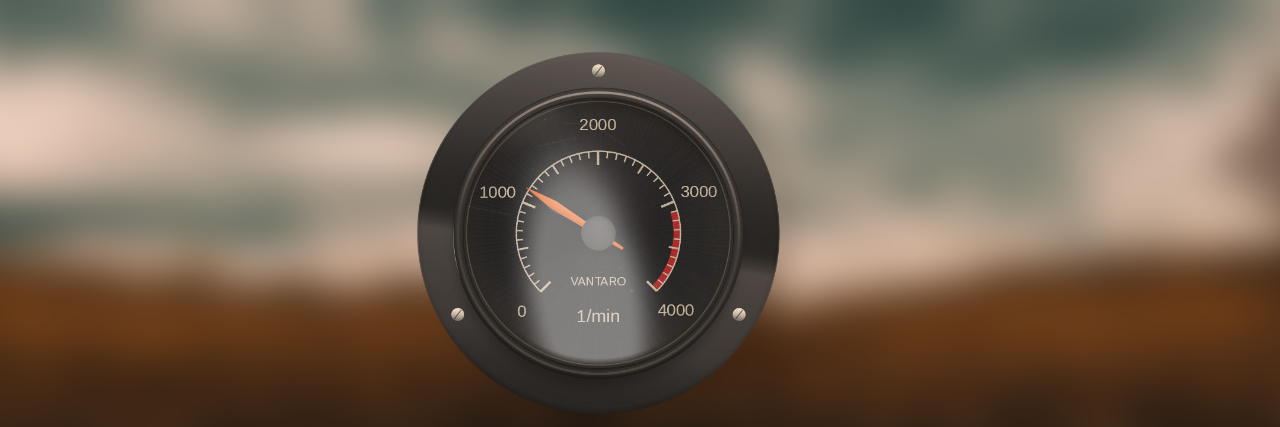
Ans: 1150
